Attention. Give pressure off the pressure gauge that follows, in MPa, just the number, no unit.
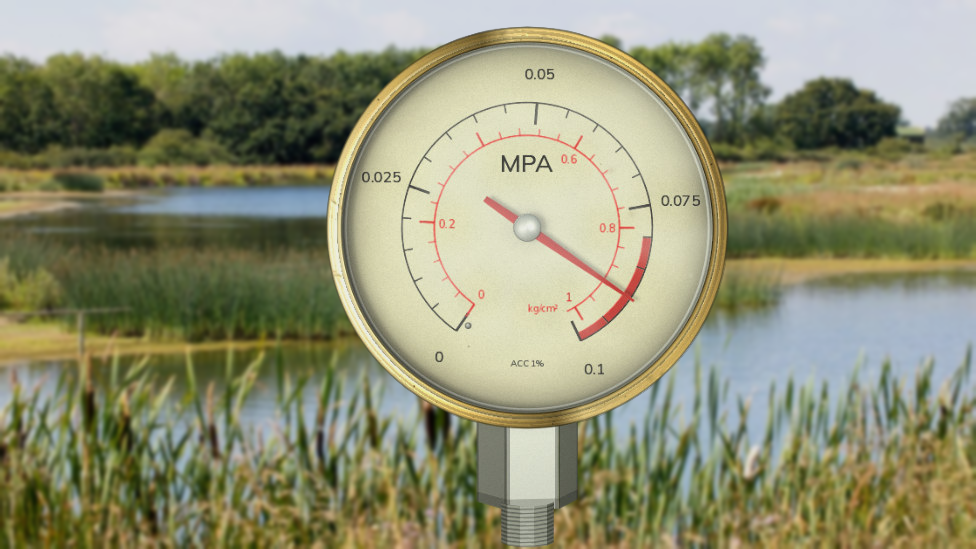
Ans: 0.09
